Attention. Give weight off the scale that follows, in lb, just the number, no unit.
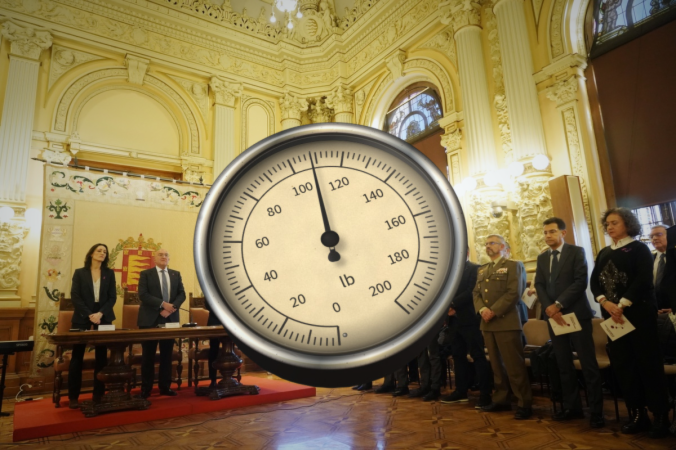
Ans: 108
